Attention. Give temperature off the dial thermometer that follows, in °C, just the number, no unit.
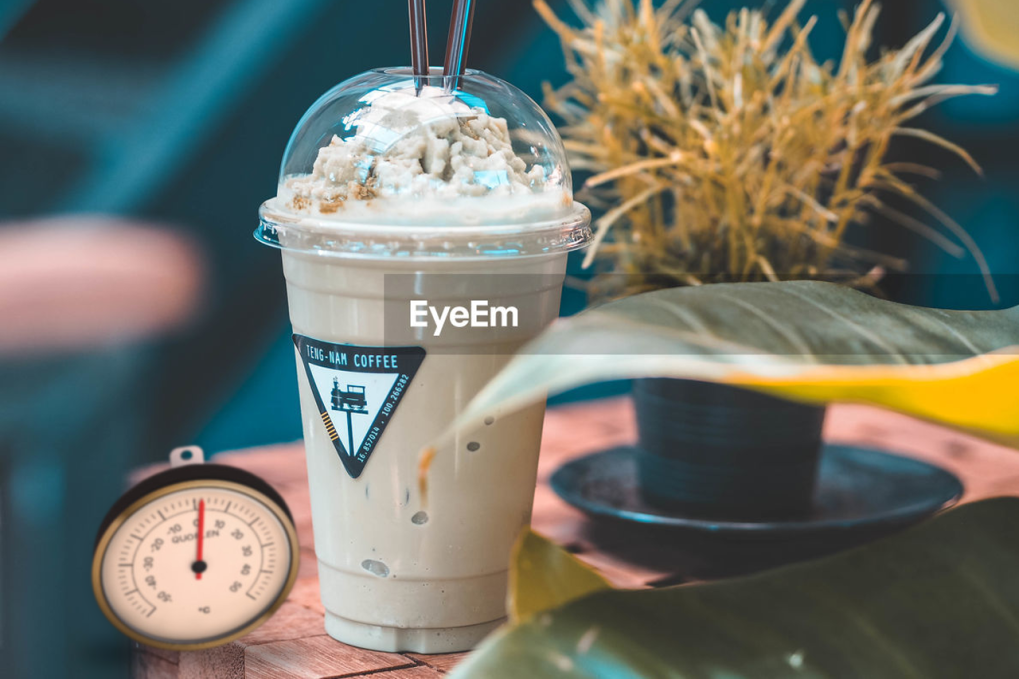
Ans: 2
